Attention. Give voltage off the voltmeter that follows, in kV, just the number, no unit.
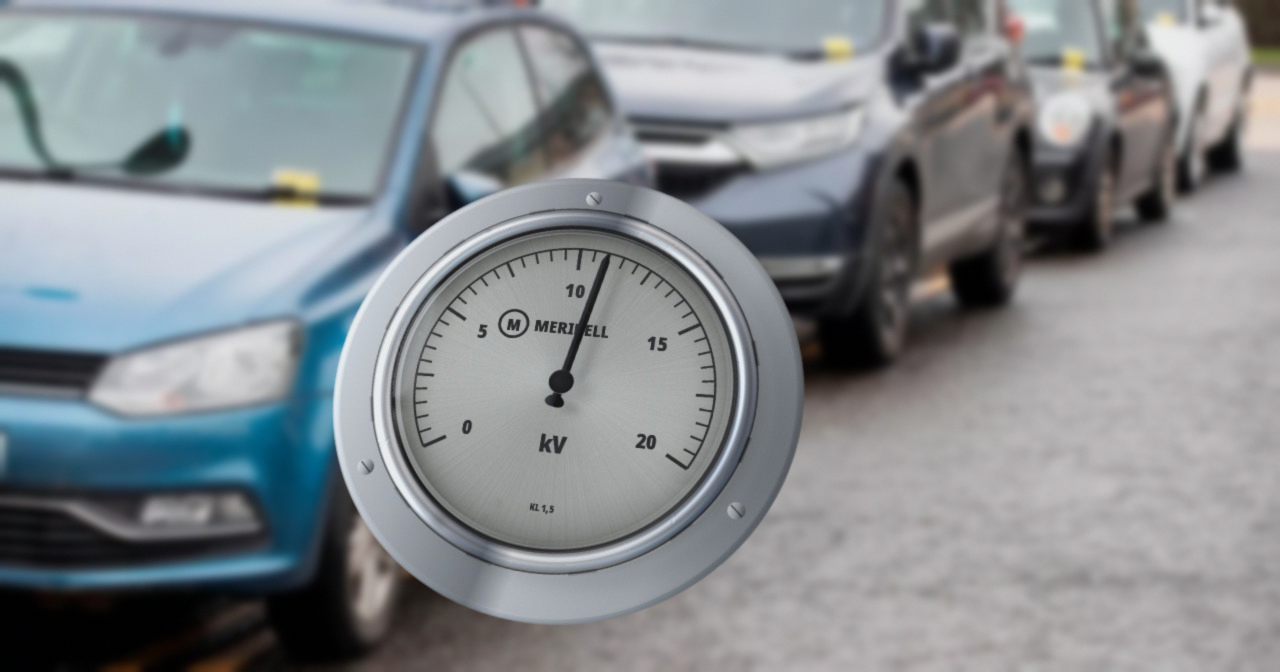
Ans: 11
